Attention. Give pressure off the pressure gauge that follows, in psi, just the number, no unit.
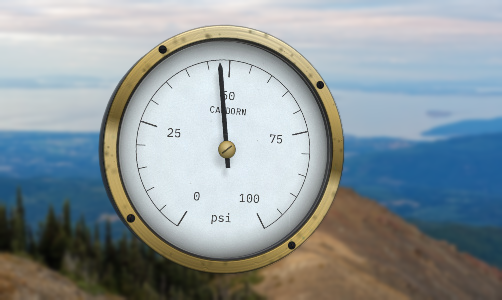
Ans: 47.5
